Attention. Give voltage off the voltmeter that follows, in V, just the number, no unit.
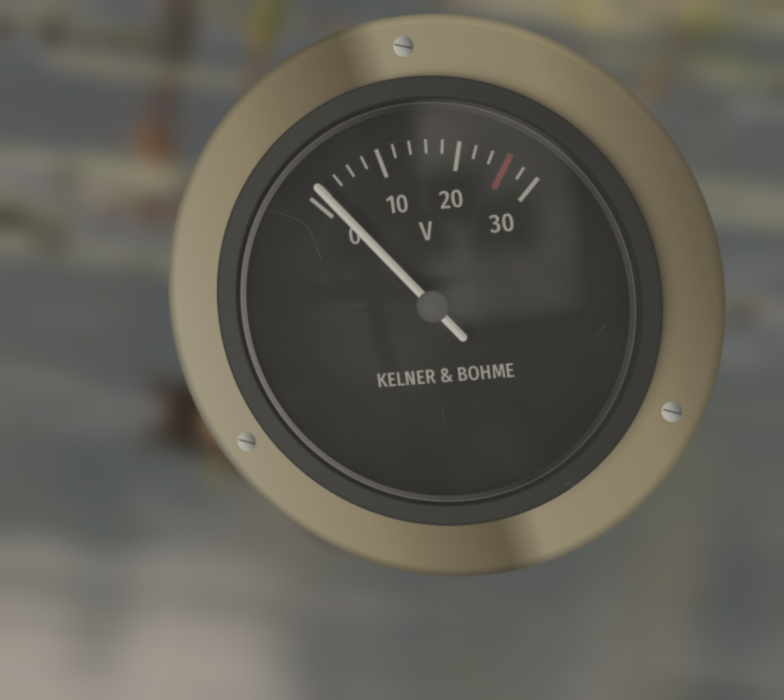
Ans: 2
